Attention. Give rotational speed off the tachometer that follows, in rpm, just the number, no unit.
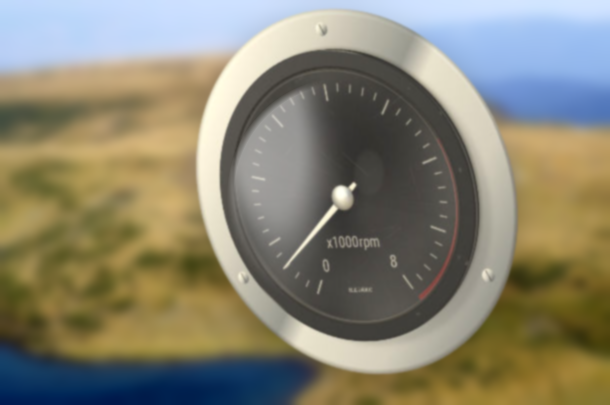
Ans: 600
